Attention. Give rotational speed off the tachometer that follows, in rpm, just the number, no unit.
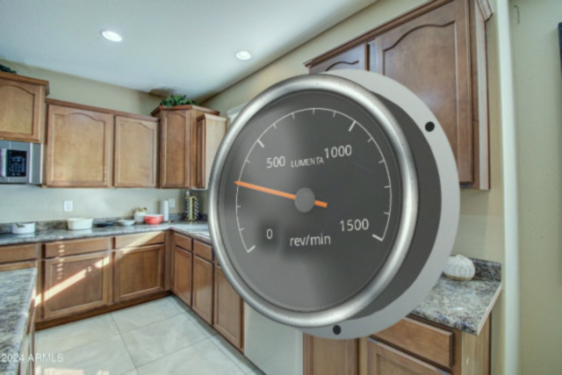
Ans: 300
